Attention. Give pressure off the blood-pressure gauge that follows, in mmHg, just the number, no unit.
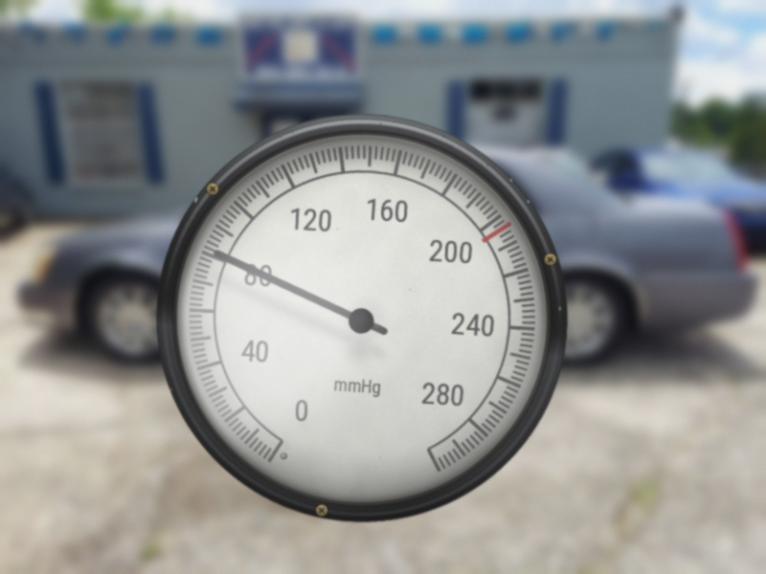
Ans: 82
